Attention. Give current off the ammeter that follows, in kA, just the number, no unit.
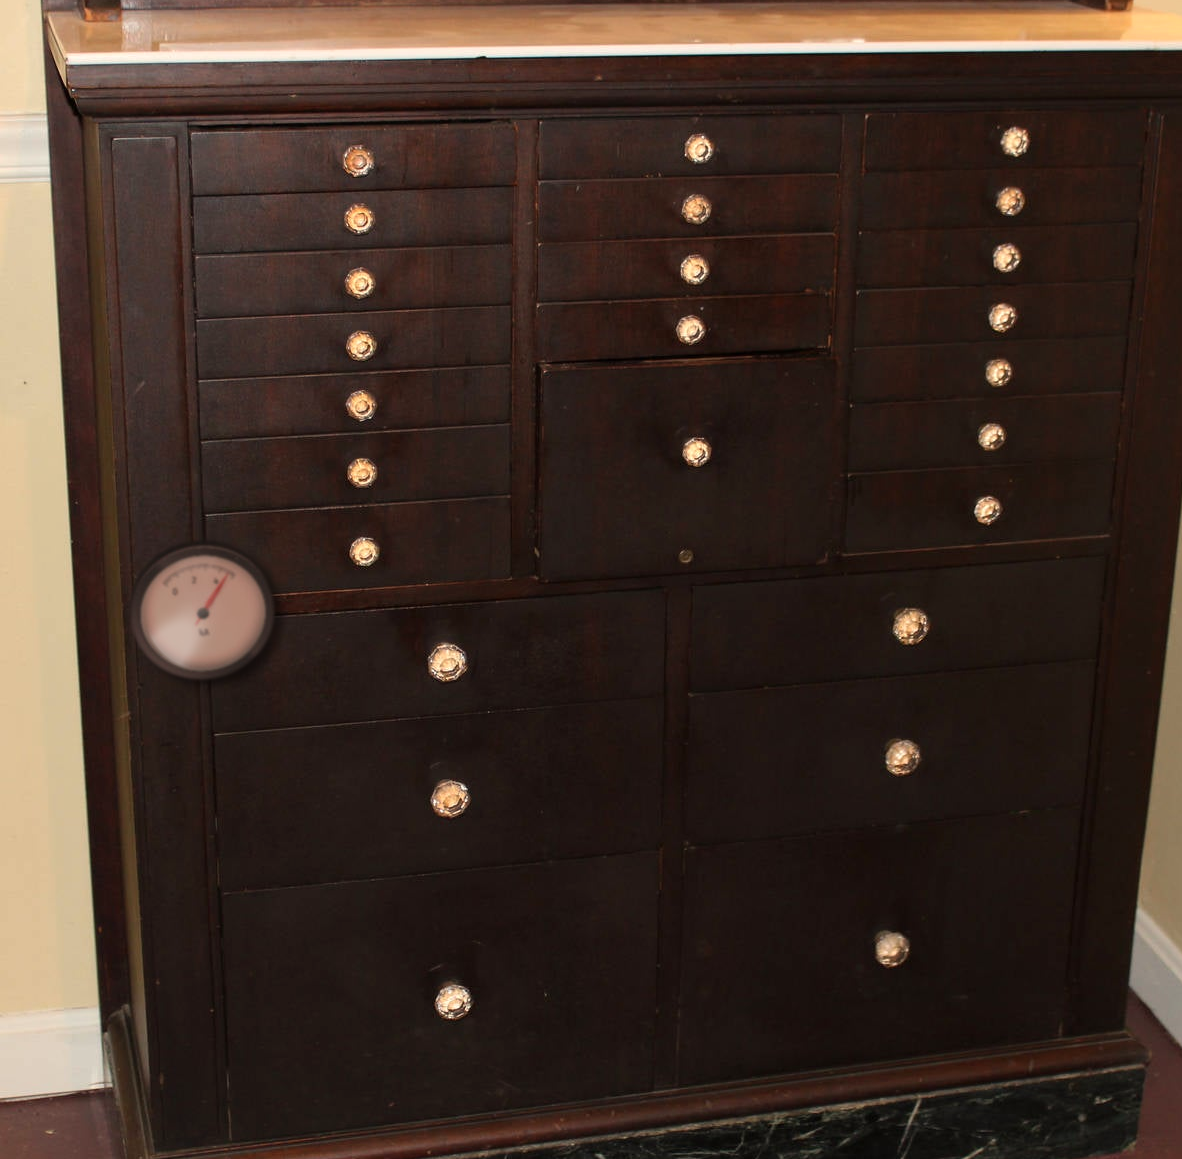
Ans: 4.5
